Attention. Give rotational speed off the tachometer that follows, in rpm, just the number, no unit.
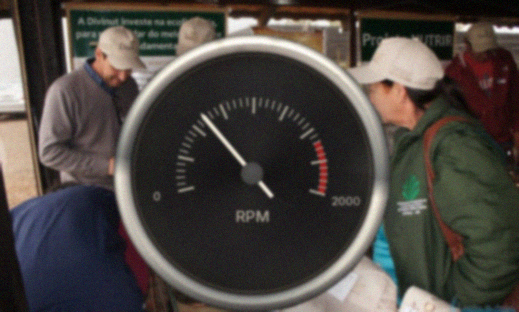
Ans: 600
